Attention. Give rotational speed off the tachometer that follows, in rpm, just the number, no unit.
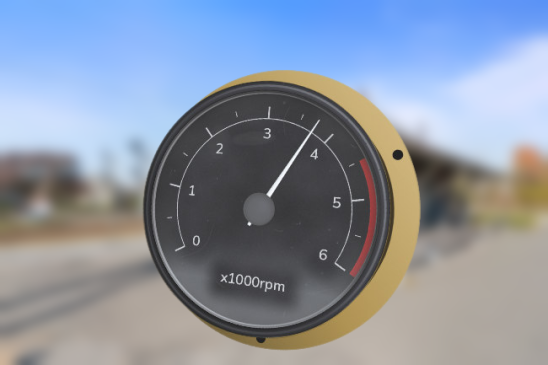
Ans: 3750
